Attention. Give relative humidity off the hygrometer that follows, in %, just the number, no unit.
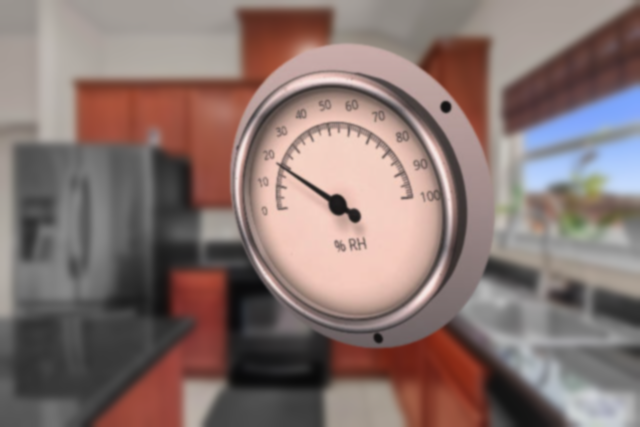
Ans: 20
